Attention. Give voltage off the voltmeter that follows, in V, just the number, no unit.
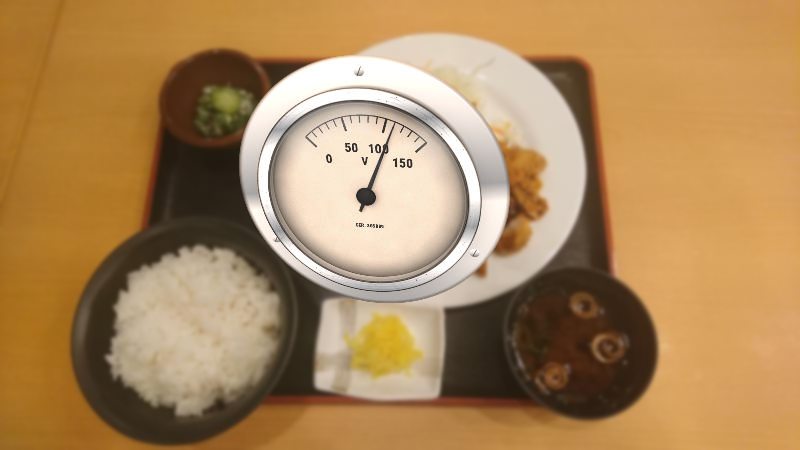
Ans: 110
